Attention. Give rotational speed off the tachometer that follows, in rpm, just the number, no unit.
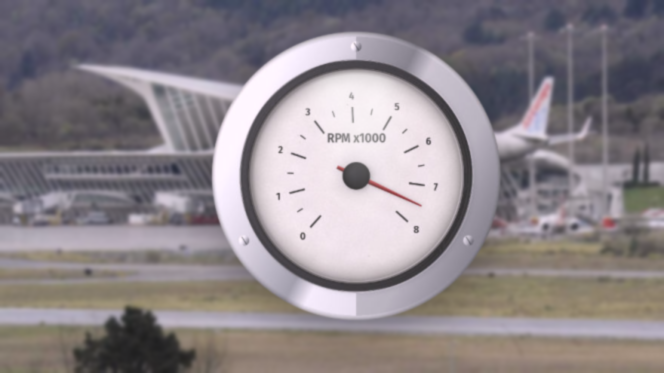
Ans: 7500
